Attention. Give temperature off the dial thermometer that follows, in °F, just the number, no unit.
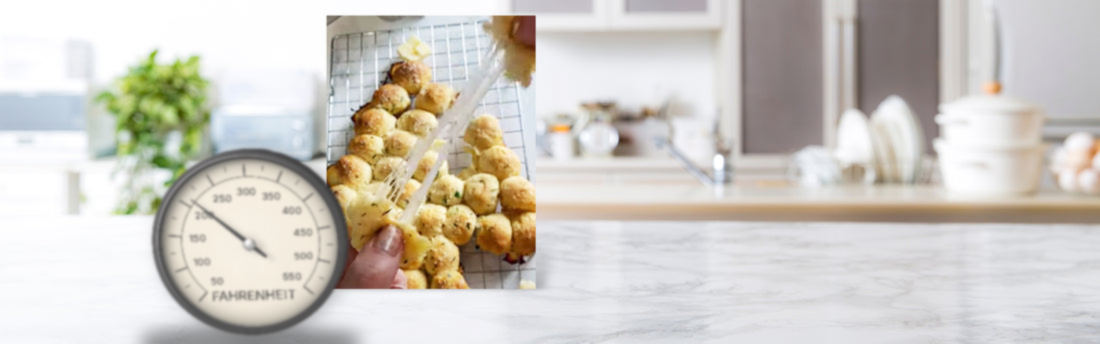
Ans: 212.5
